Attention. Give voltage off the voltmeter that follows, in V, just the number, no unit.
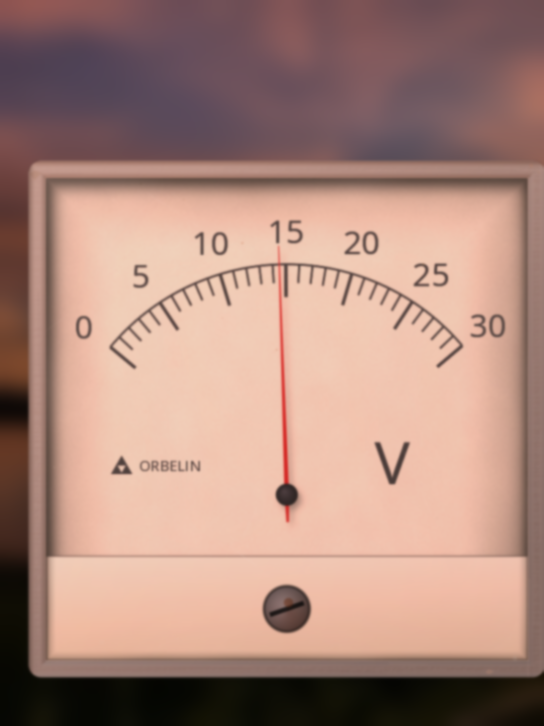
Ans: 14.5
